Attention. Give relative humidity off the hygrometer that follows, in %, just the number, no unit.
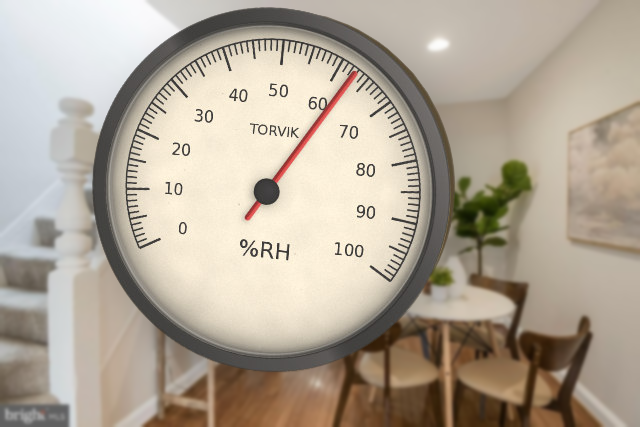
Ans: 63
